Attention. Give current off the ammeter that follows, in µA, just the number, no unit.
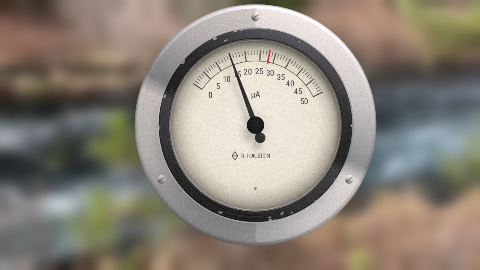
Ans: 15
